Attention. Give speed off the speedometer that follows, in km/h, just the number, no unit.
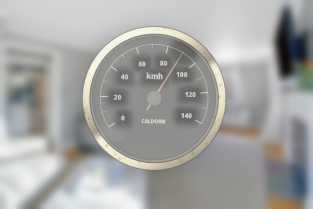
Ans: 90
